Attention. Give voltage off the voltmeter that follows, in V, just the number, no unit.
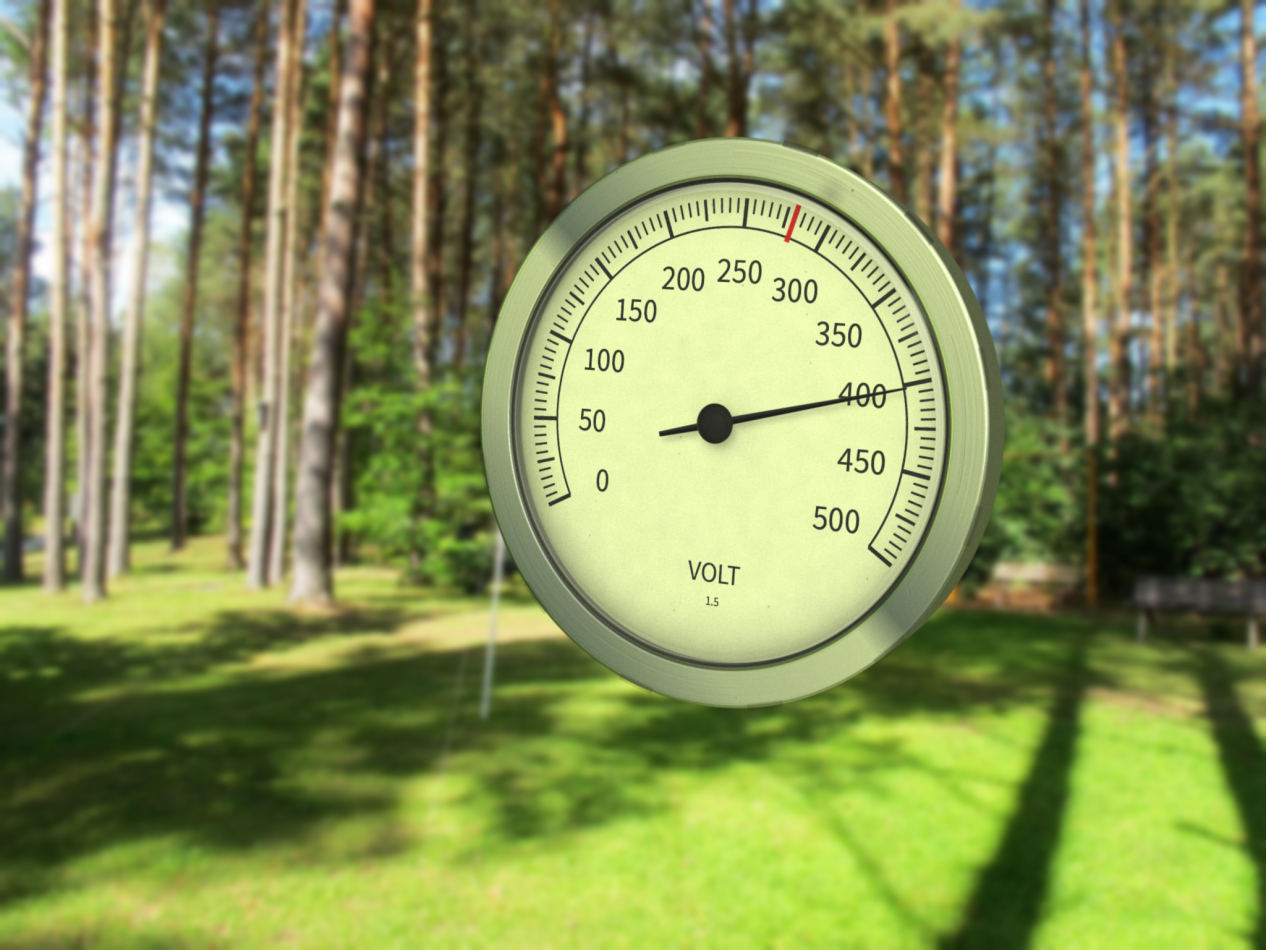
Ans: 402.5
